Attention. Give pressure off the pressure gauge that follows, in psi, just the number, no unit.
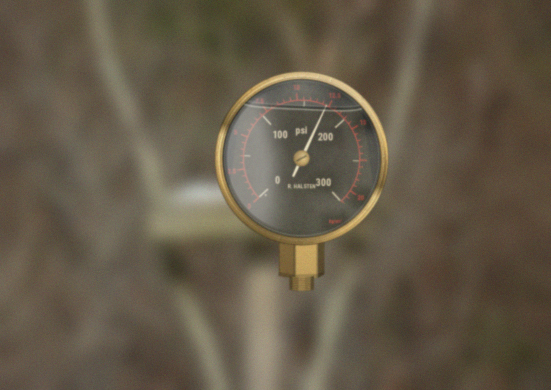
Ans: 175
